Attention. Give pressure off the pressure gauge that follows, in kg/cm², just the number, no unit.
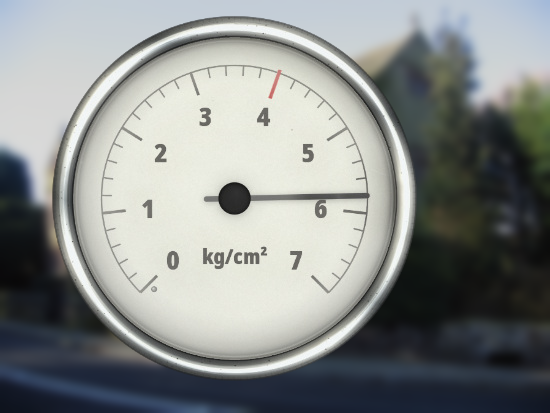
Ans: 5.8
